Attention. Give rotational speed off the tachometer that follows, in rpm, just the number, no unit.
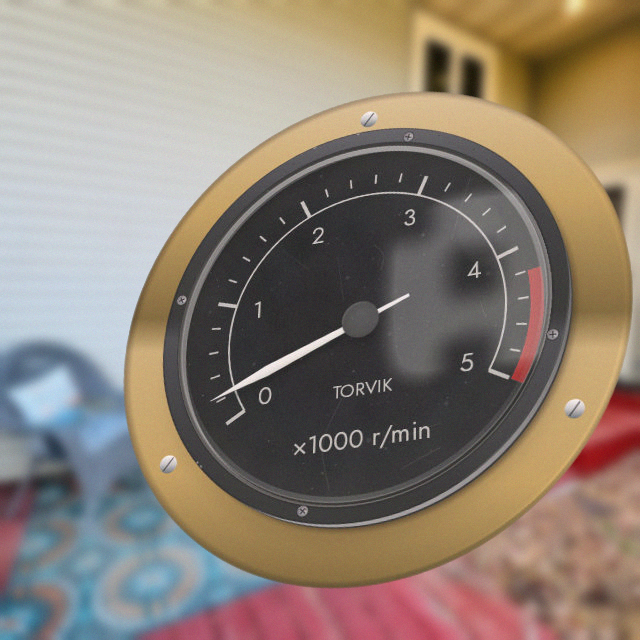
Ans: 200
